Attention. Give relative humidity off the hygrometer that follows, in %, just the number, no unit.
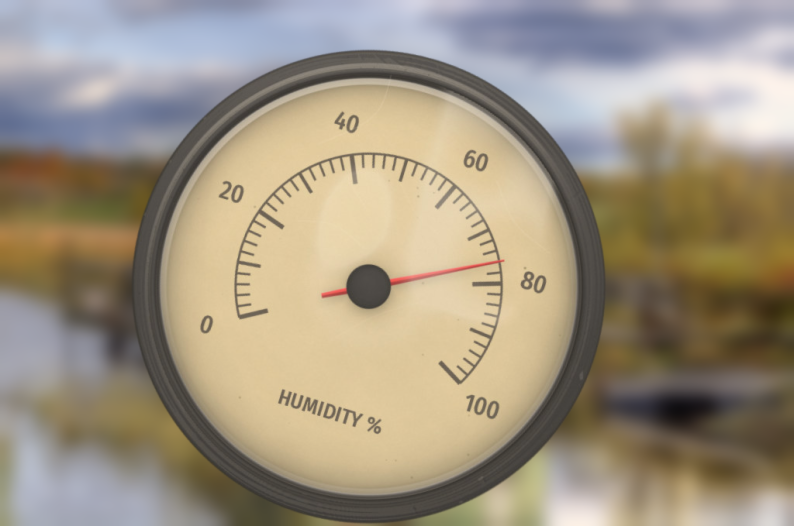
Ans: 76
